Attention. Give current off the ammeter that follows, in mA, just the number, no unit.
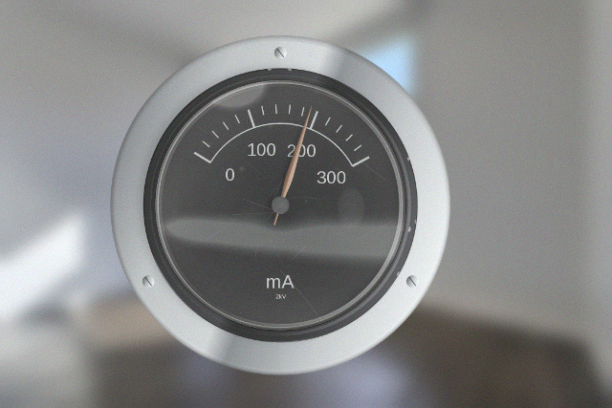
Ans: 190
